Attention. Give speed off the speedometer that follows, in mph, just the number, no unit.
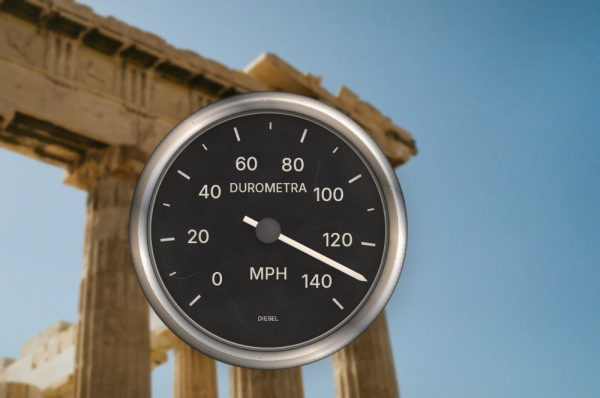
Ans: 130
